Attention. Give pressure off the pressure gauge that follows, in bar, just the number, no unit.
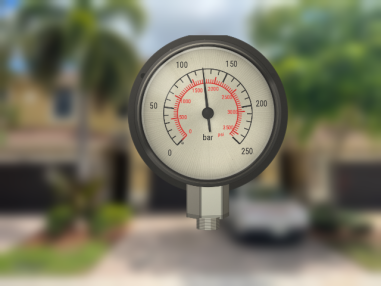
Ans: 120
